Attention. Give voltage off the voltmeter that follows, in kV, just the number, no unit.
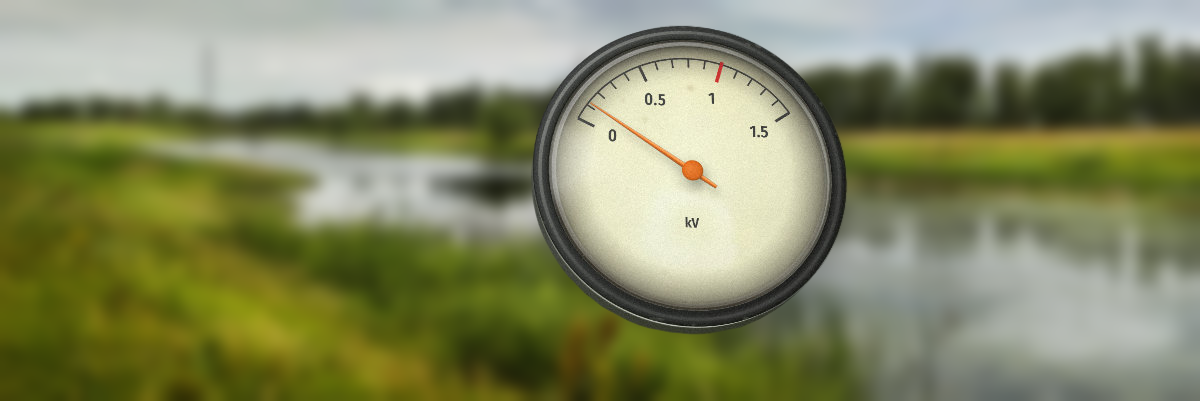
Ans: 0.1
